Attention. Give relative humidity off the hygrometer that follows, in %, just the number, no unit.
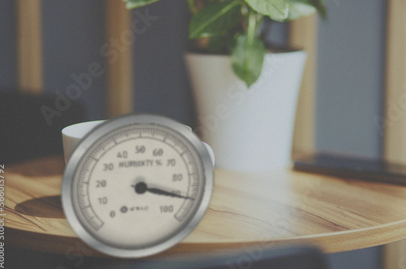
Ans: 90
